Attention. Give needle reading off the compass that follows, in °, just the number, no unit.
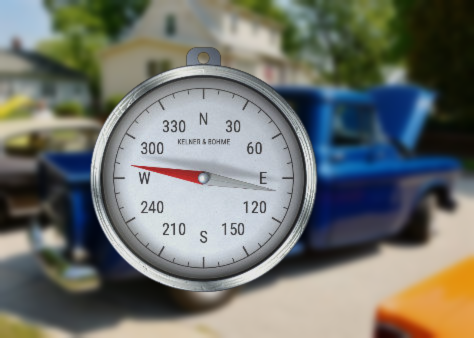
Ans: 280
